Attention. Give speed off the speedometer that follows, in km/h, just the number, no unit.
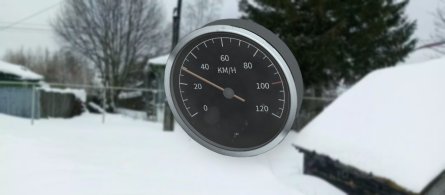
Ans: 30
